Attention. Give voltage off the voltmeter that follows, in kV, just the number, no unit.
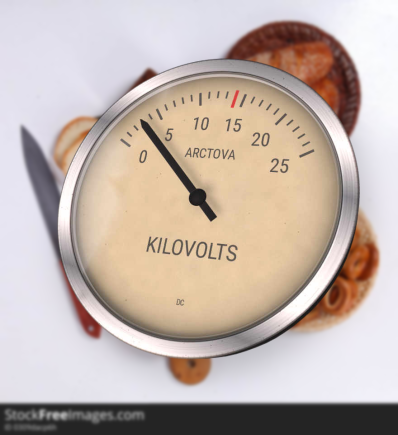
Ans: 3
